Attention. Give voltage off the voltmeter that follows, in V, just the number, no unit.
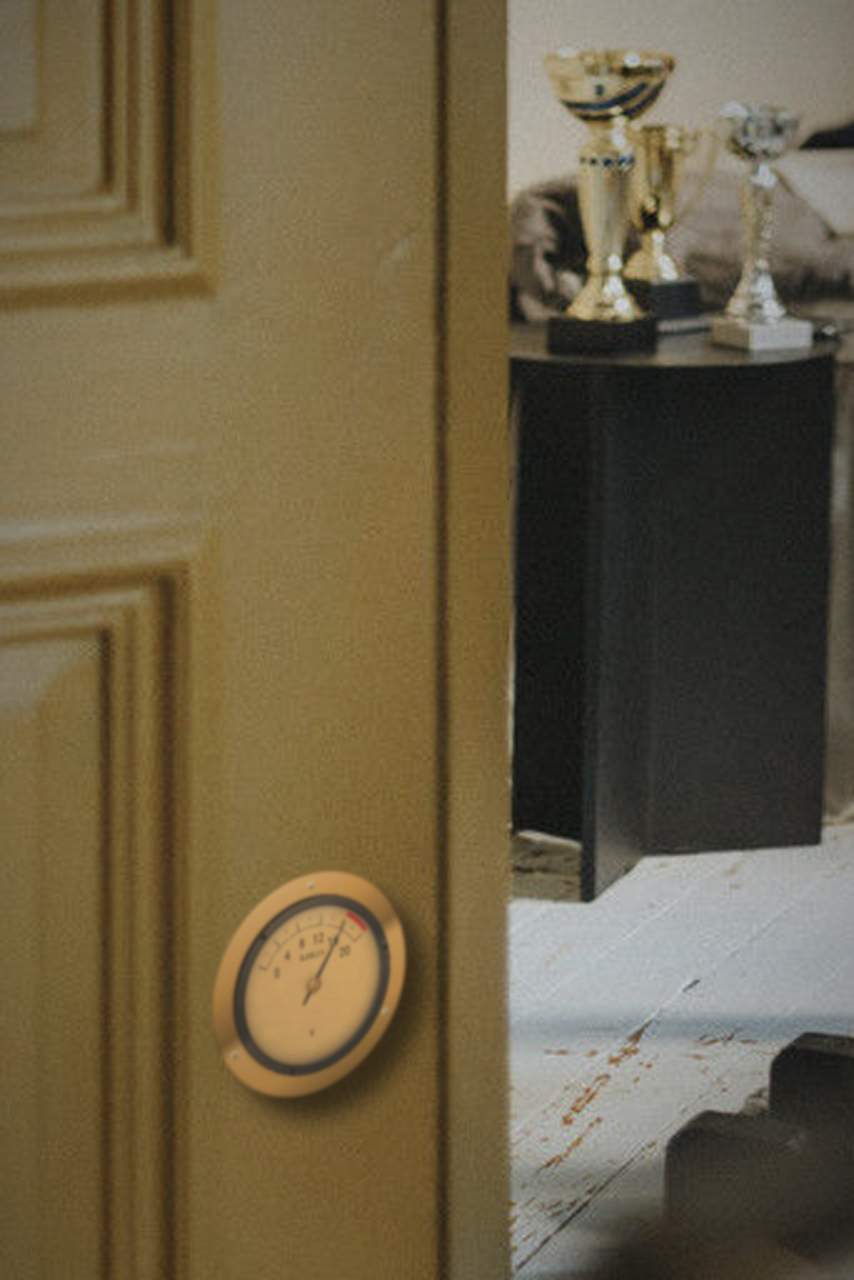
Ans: 16
